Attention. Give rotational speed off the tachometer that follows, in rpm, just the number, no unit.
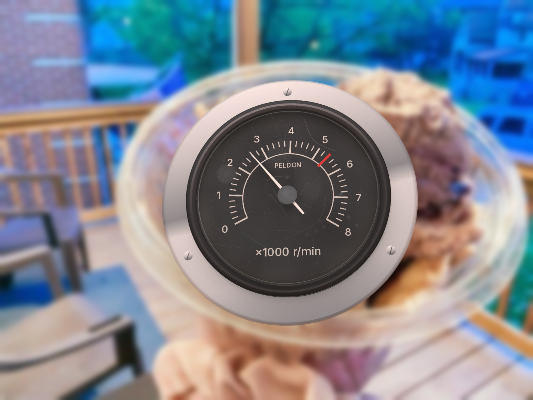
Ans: 2600
